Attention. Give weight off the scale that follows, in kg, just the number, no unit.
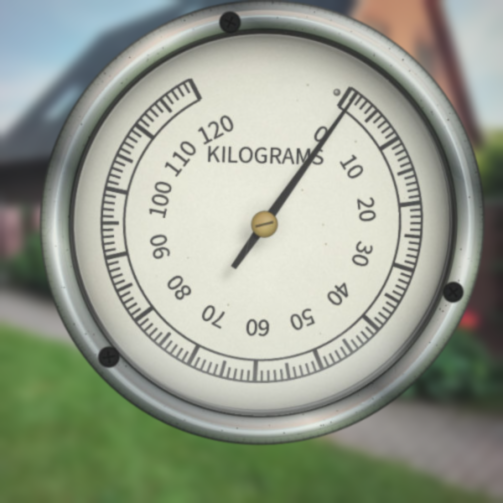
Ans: 1
